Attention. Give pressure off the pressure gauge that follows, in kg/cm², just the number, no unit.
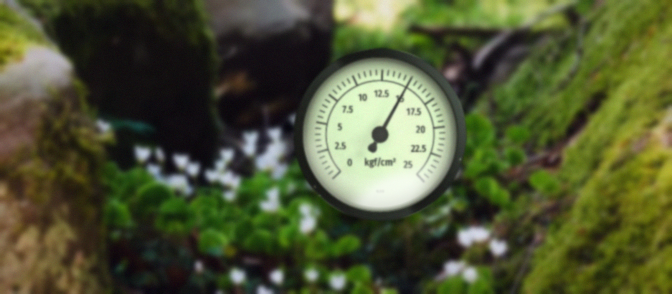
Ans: 15
